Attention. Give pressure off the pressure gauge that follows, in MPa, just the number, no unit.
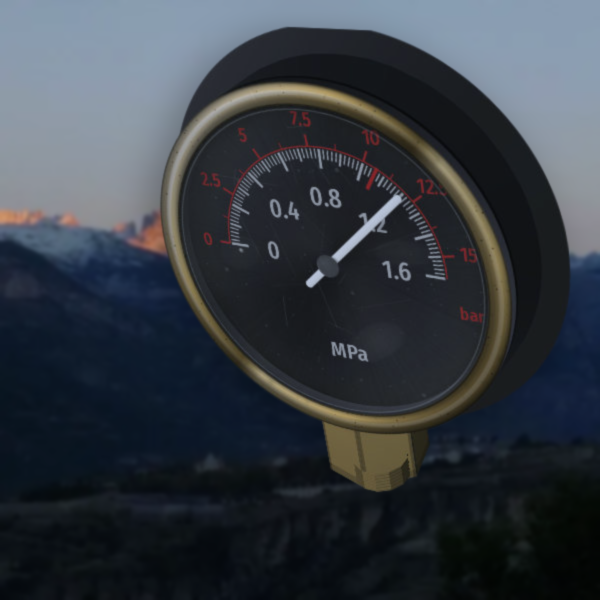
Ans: 1.2
